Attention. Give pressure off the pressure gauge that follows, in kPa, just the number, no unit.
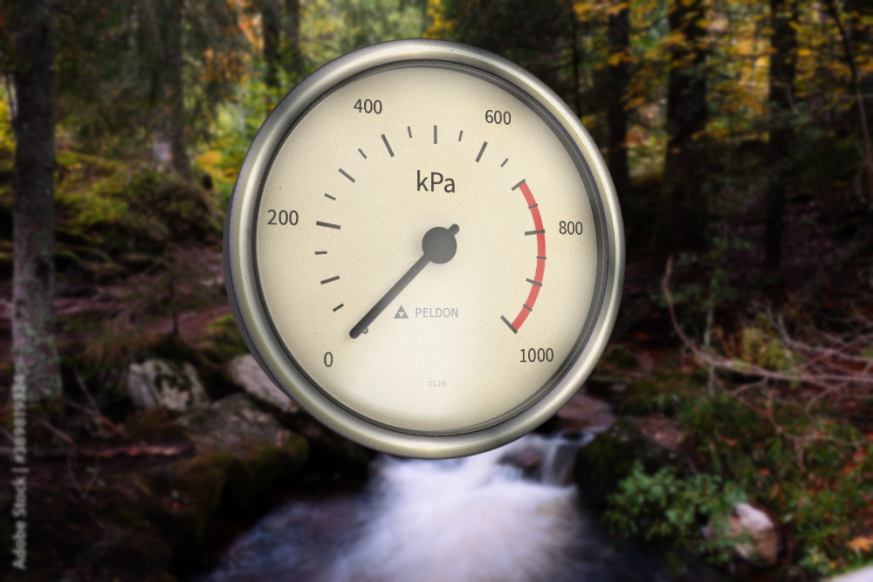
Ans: 0
